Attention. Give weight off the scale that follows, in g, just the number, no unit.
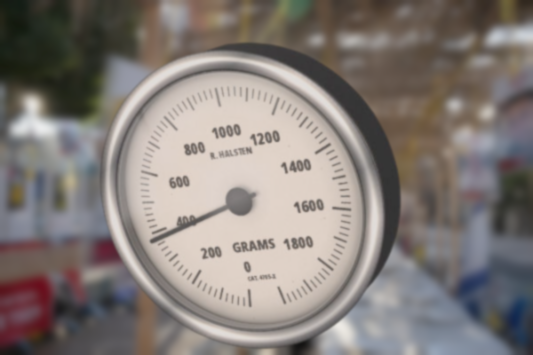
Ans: 380
